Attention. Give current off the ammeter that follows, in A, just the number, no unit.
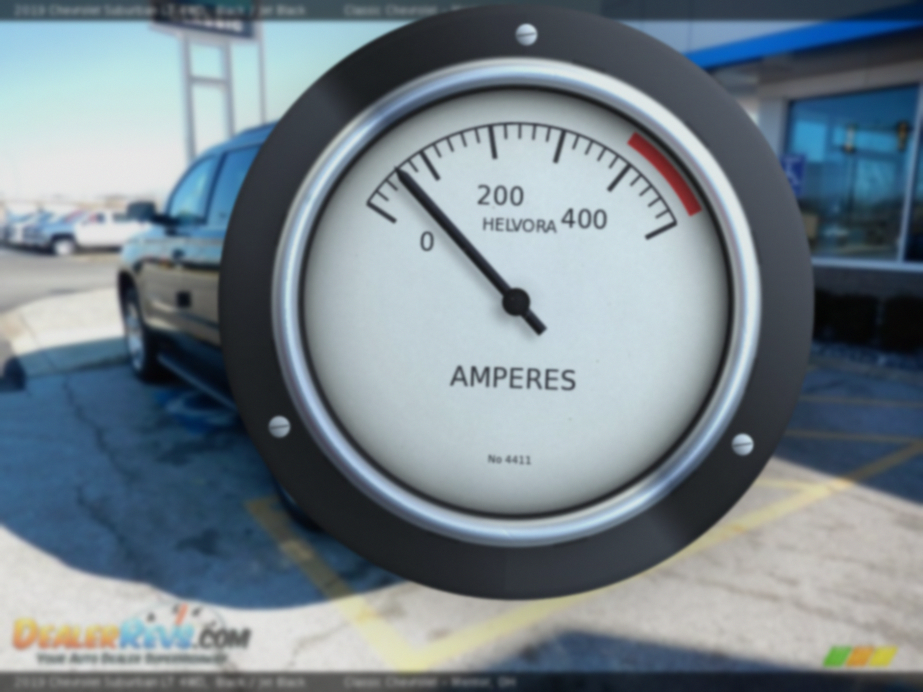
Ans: 60
